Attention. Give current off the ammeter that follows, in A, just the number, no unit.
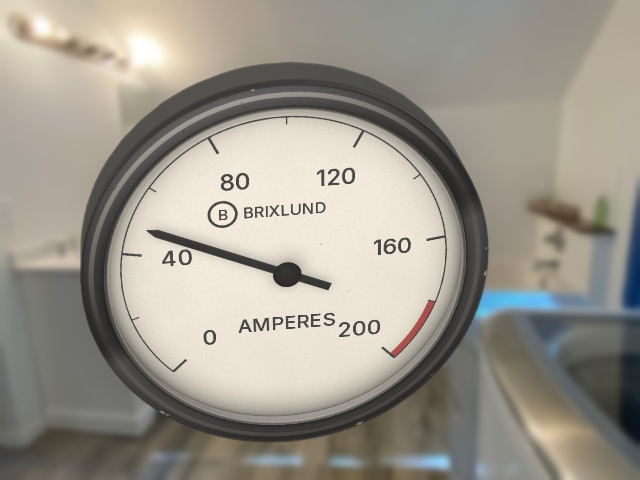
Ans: 50
